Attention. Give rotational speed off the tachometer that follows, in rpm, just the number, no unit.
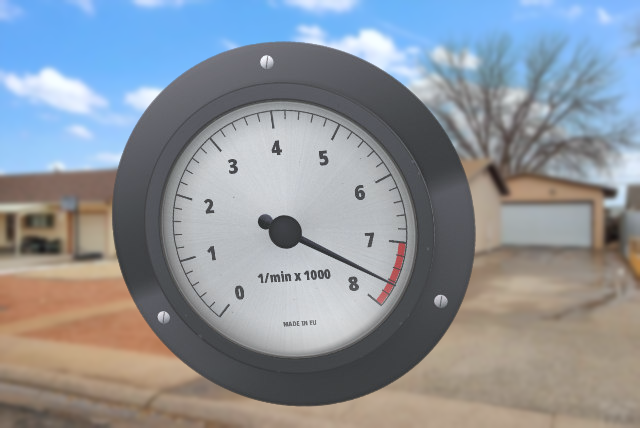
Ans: 7600
